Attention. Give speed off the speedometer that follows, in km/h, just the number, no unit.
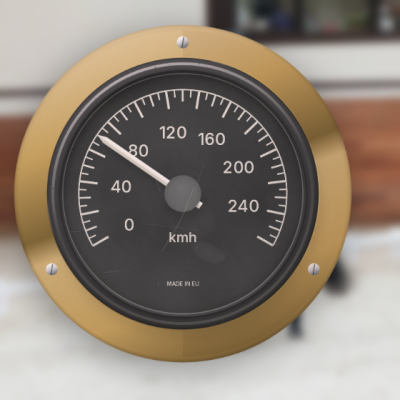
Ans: 70
